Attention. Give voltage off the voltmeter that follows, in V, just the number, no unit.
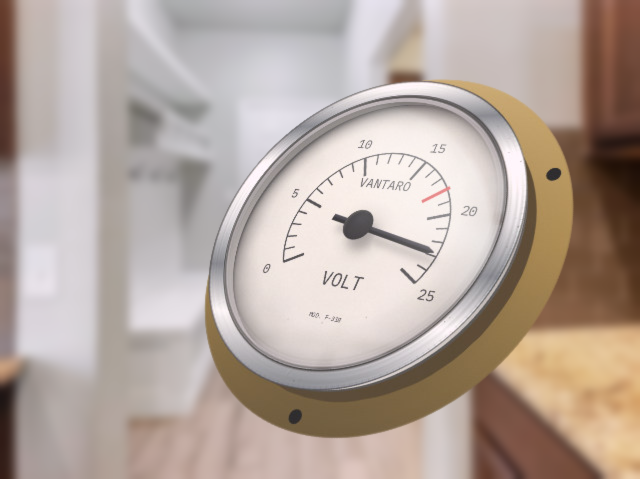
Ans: 23
